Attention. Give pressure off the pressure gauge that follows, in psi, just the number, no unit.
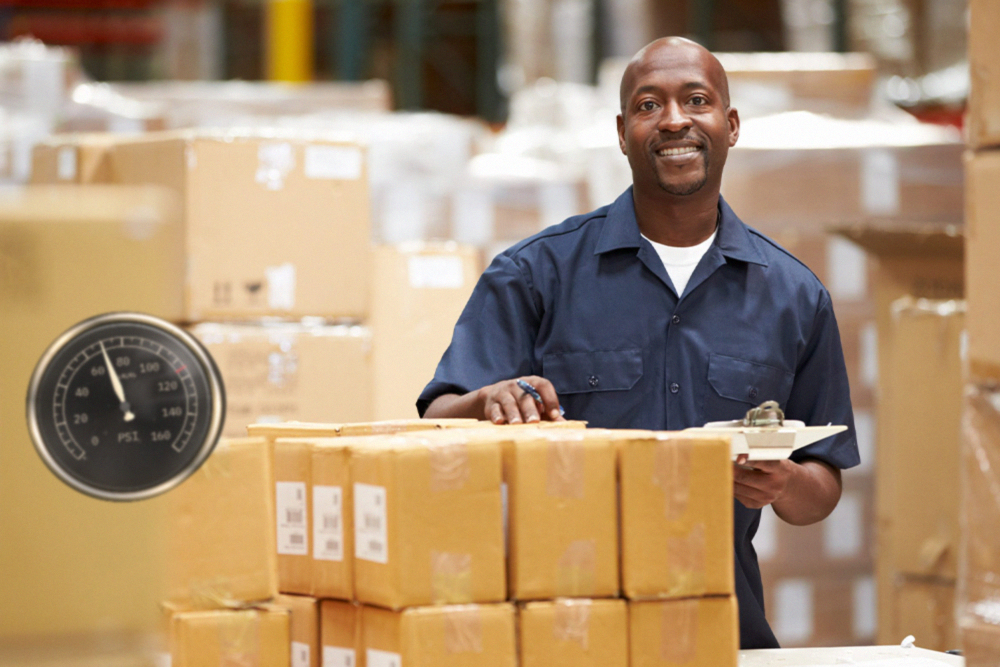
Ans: 70
